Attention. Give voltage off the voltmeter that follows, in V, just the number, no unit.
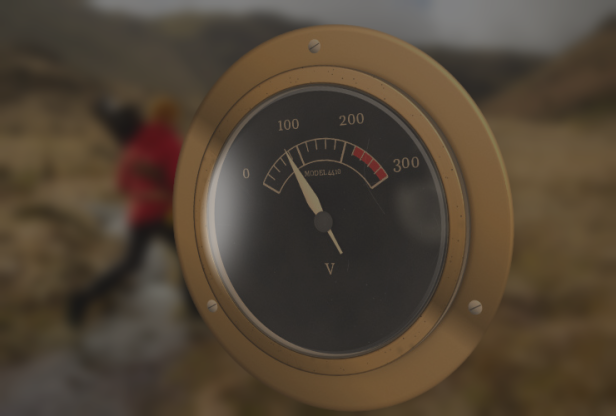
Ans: 80
